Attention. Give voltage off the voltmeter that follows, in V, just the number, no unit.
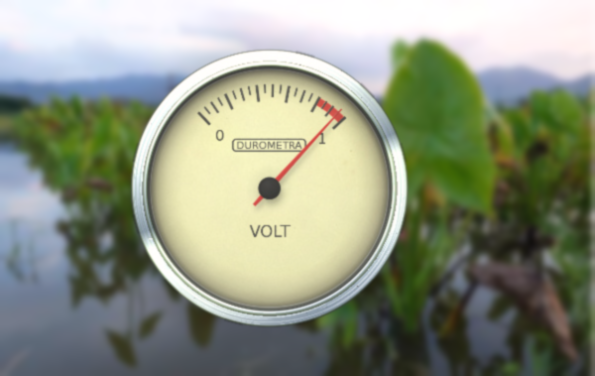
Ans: 0.95
